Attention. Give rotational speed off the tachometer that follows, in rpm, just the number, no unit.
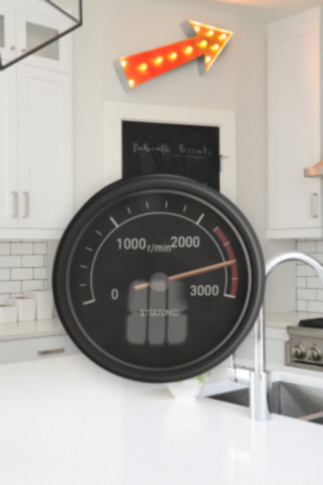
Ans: 2600
